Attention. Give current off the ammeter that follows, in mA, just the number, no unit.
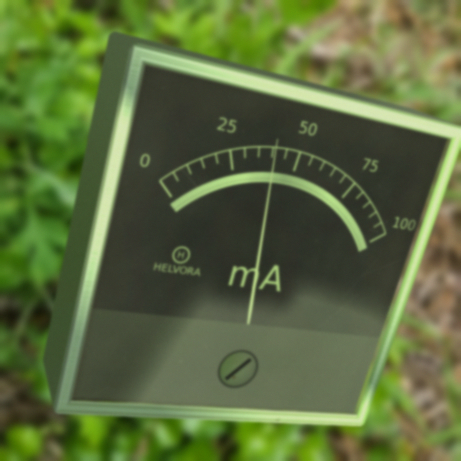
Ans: 40
